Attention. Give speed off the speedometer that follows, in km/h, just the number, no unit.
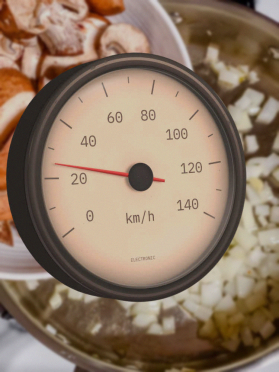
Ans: 25
